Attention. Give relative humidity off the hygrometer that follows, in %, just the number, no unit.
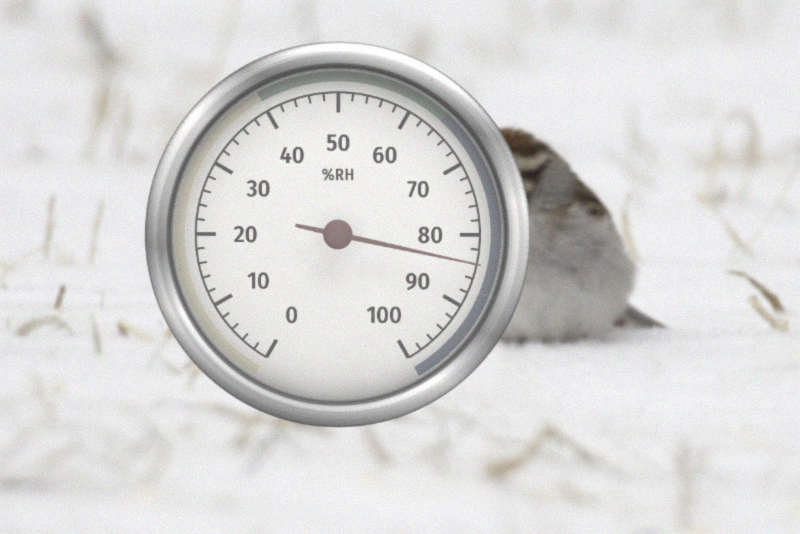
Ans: 84
